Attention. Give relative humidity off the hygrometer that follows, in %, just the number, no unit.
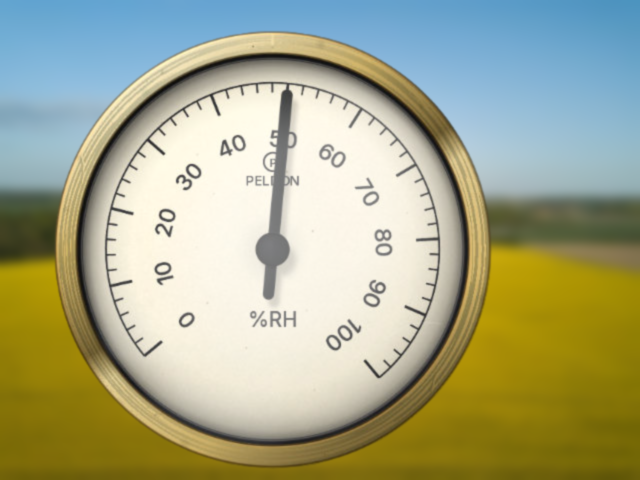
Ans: 50
